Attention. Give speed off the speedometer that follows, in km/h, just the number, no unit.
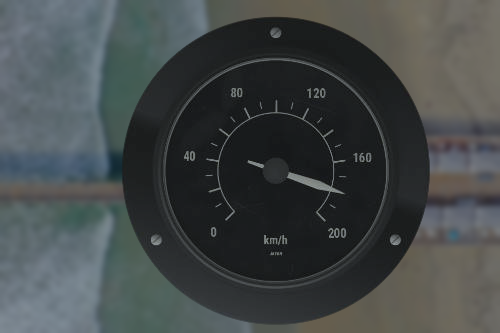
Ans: 180
